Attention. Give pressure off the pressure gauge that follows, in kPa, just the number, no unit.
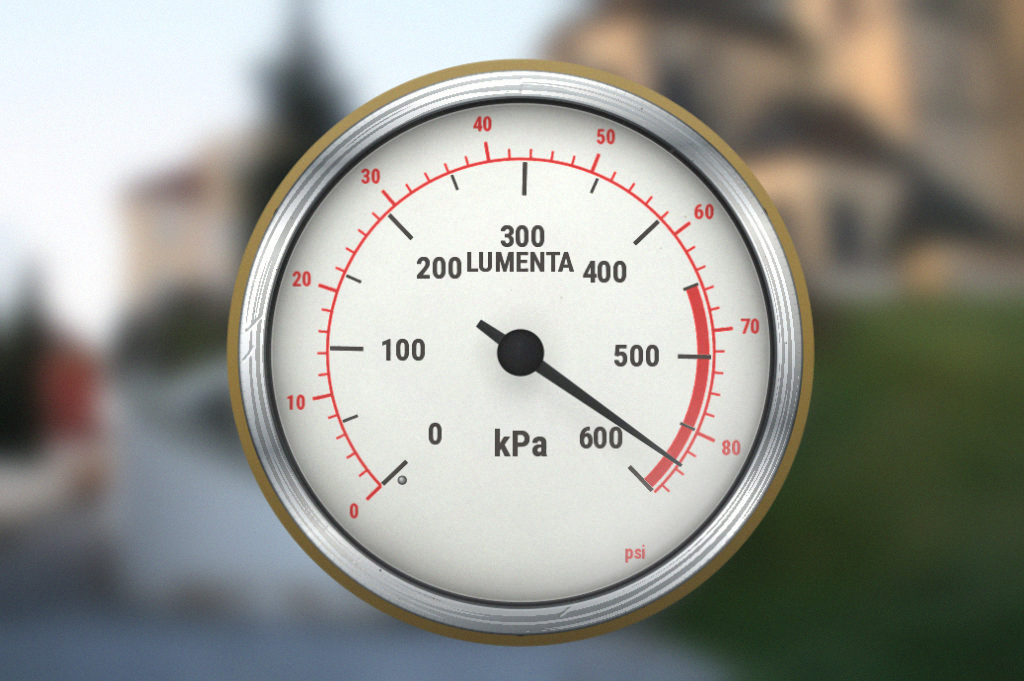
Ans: 575
